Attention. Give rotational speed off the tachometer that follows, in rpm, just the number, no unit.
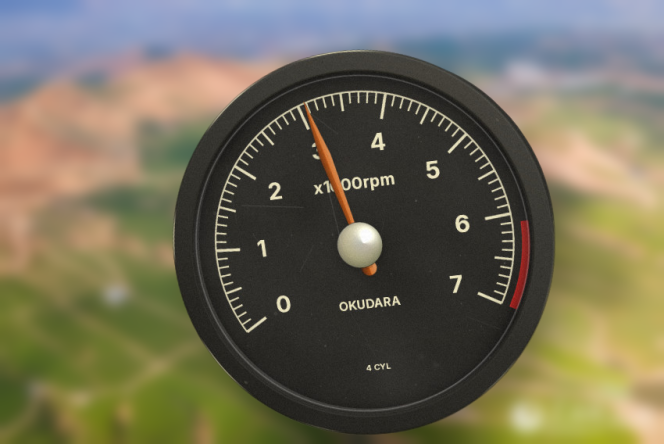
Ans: 3100
